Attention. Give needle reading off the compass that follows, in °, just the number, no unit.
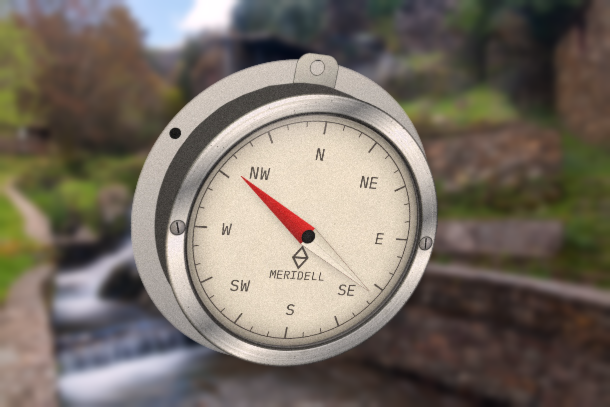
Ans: 305
